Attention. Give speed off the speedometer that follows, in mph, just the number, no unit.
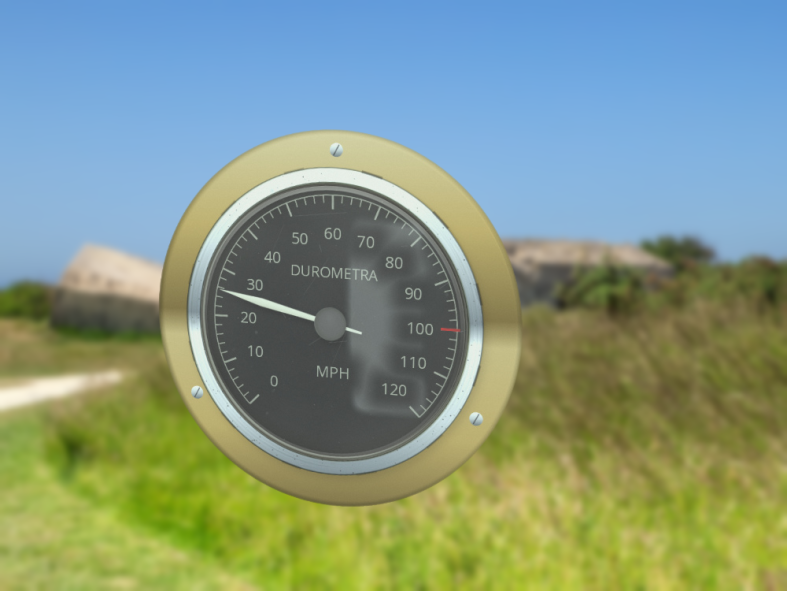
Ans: 26
